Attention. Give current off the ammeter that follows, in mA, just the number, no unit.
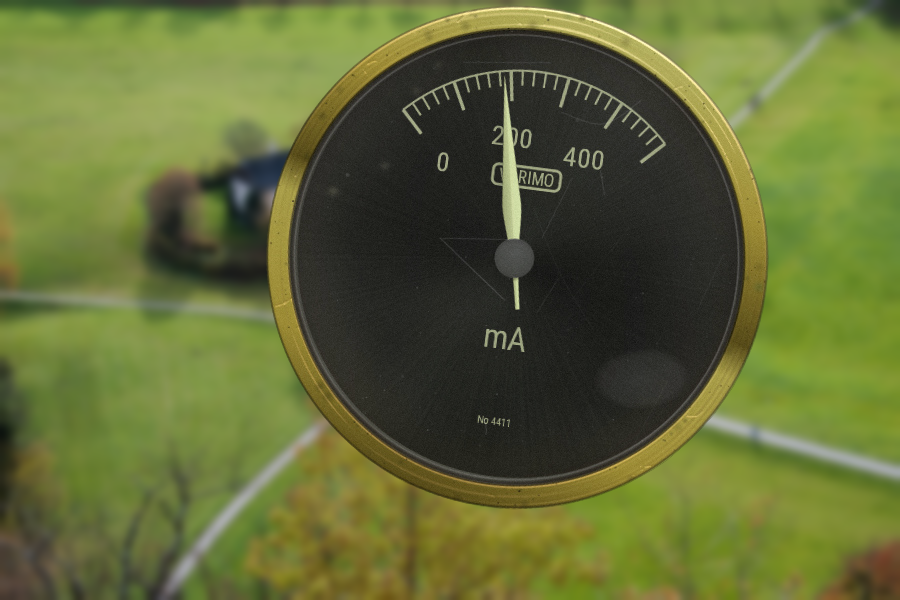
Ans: 190
